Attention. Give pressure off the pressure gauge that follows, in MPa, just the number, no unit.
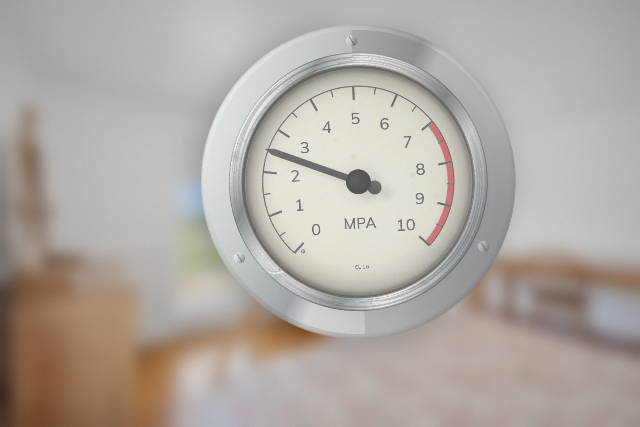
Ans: 2.5
